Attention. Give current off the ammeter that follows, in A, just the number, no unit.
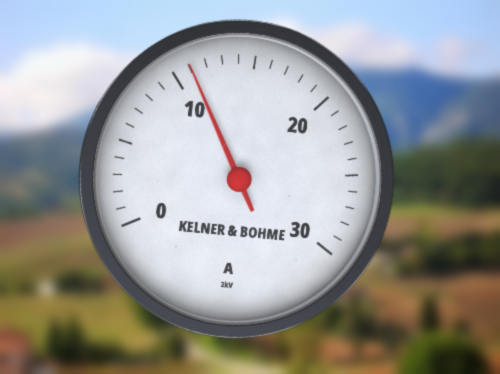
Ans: 11
